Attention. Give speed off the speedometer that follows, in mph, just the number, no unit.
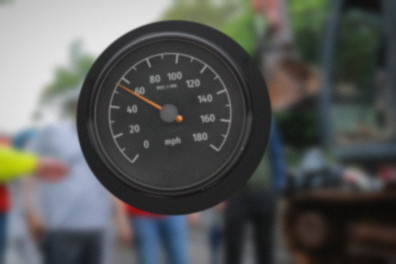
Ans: 55
